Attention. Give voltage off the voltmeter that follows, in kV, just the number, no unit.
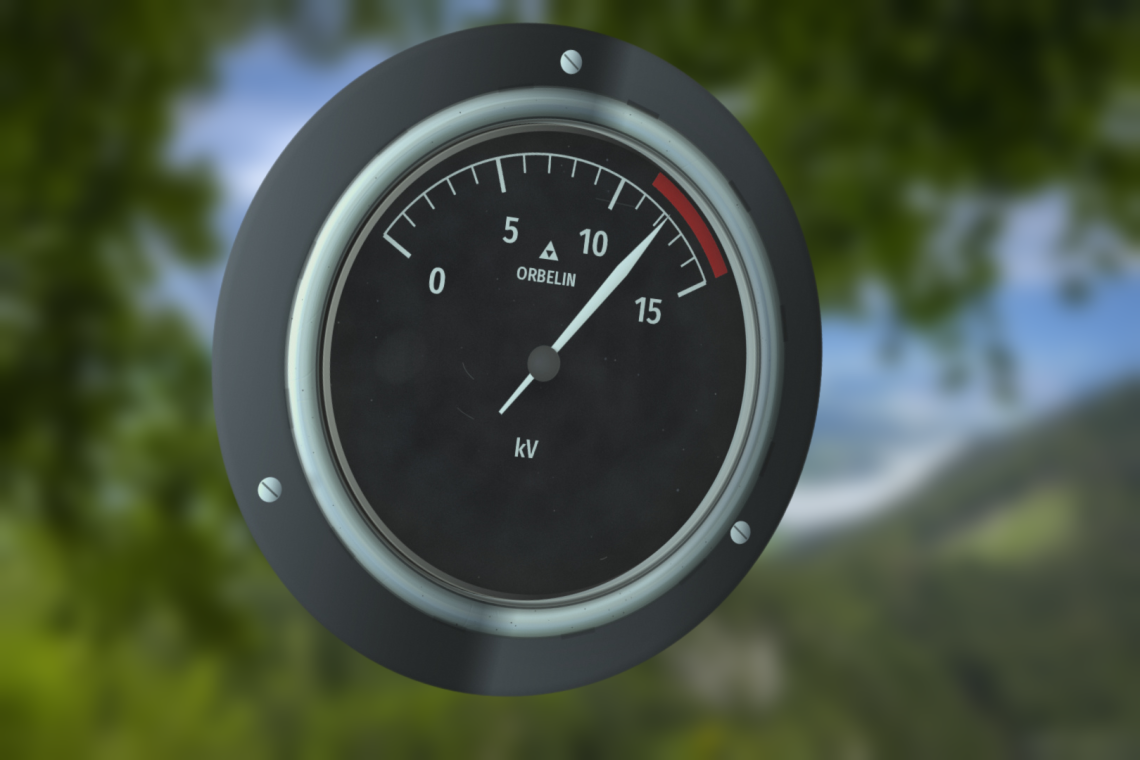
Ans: 12
